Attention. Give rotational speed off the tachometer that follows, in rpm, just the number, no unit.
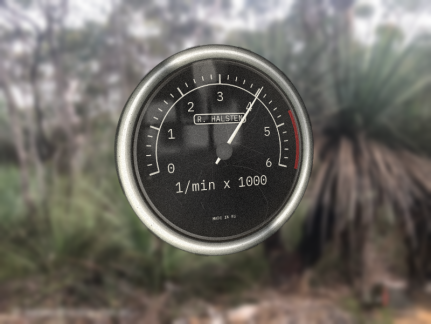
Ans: 4000
